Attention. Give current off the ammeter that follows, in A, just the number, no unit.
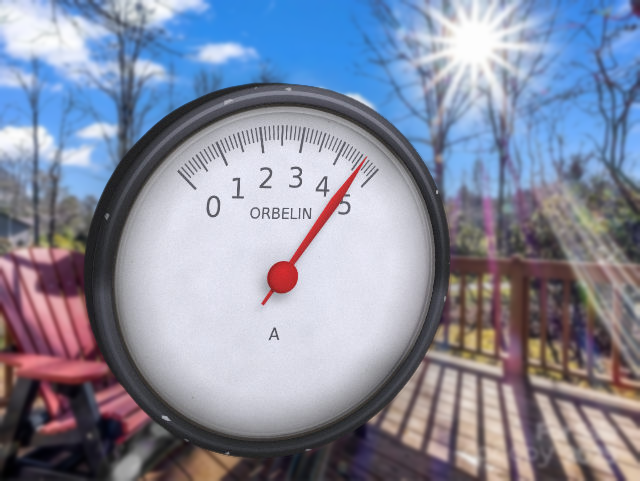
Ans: 4.5
